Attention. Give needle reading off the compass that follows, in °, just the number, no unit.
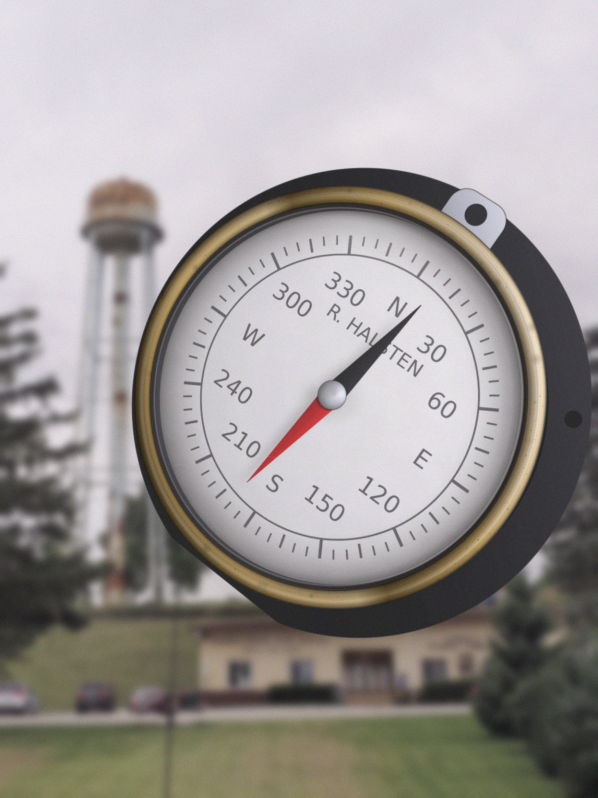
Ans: 190
